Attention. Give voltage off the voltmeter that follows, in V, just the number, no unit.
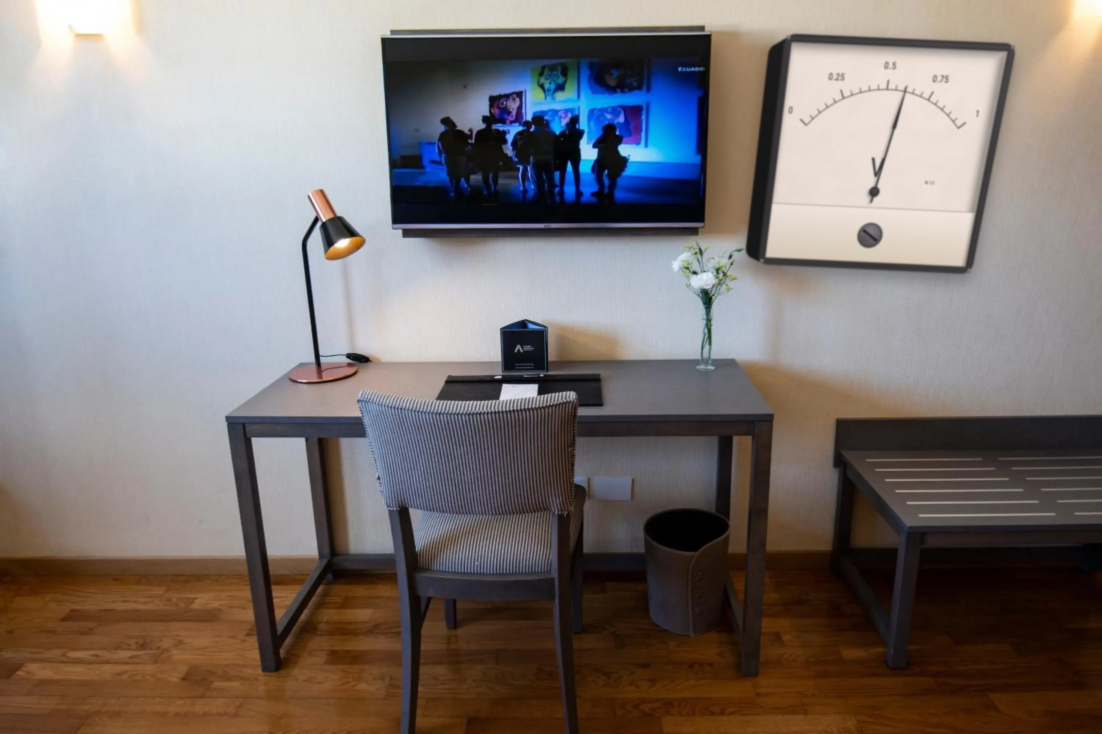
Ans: 0.6
